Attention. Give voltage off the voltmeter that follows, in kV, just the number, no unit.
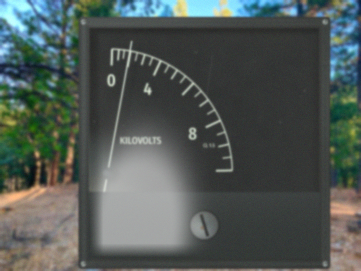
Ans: 2
